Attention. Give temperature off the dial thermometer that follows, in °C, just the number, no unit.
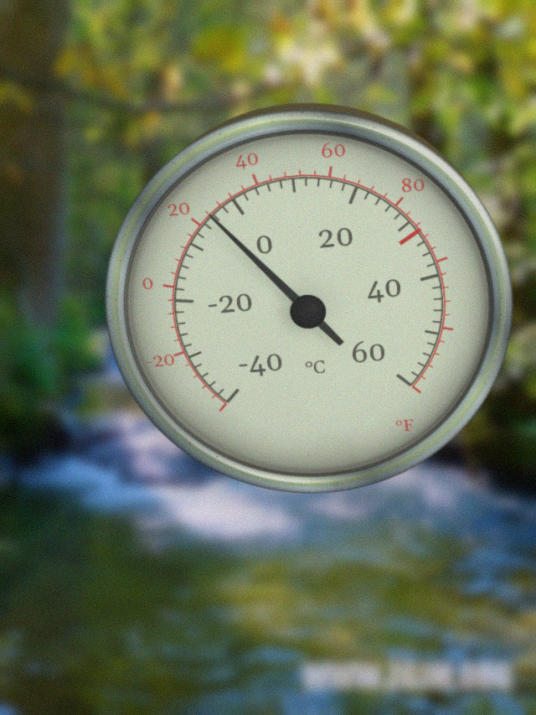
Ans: -4
